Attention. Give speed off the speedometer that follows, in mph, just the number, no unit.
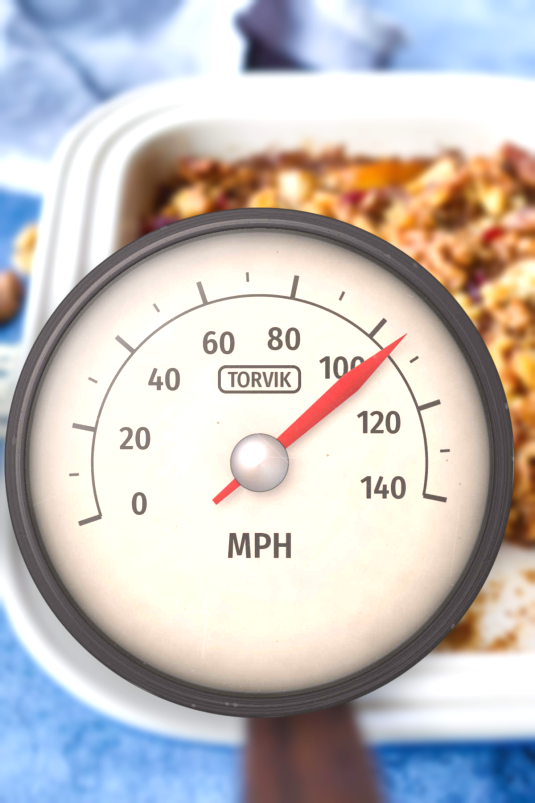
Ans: 105
